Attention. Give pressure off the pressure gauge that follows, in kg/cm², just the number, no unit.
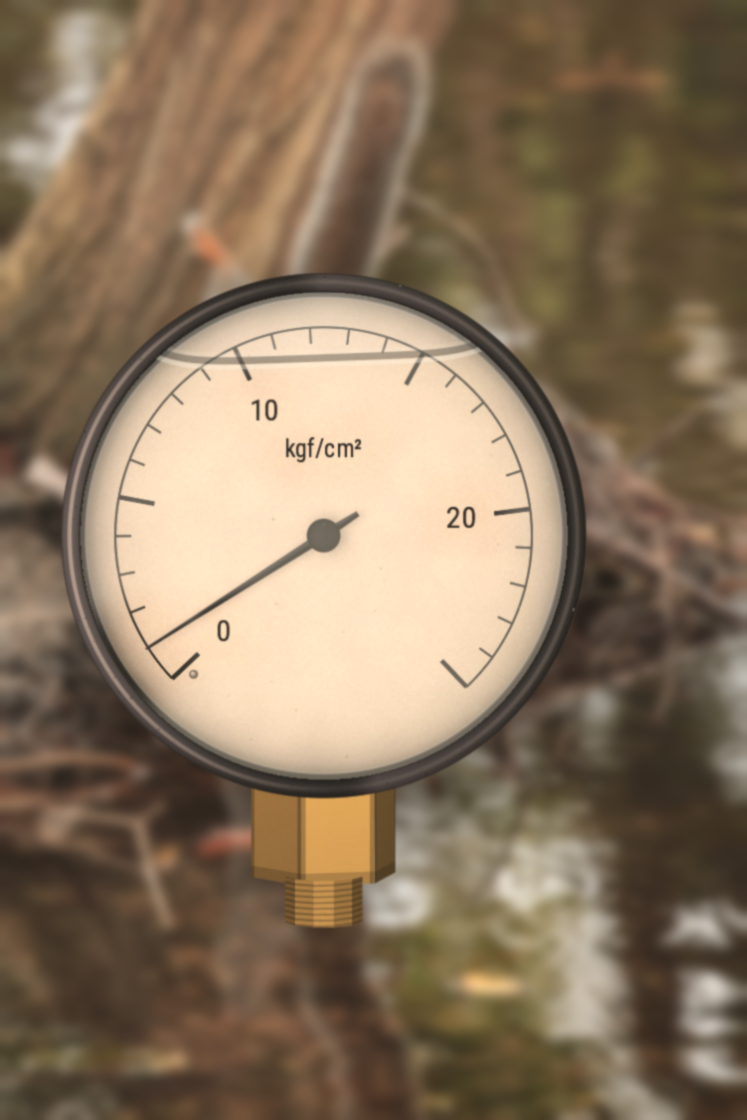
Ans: 1
